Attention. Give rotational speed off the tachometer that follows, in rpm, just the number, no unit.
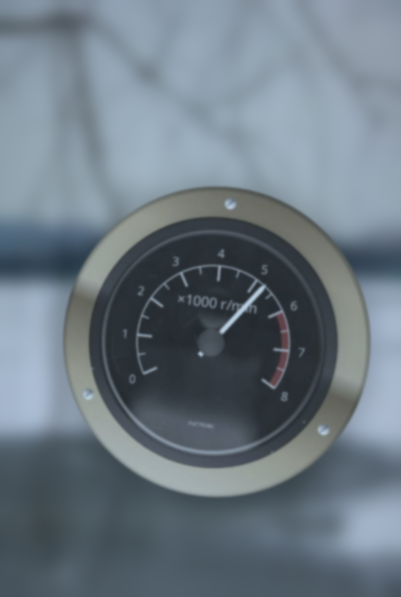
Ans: 5250
